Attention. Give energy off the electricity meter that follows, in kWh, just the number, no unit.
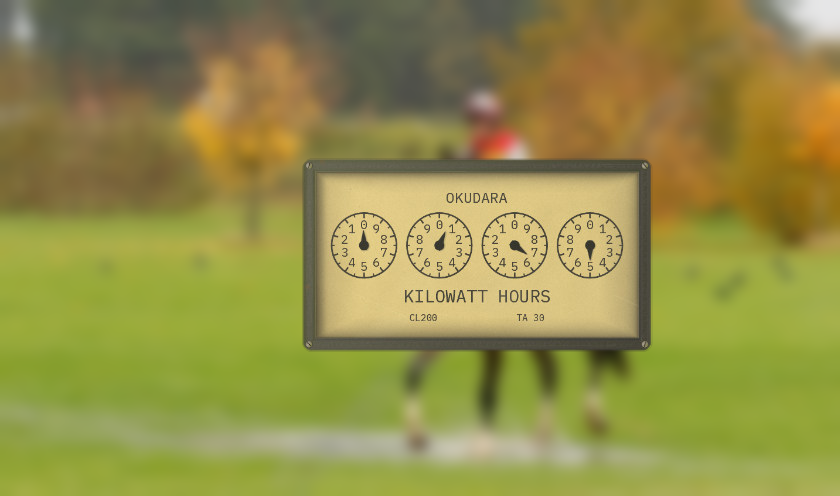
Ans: 65
